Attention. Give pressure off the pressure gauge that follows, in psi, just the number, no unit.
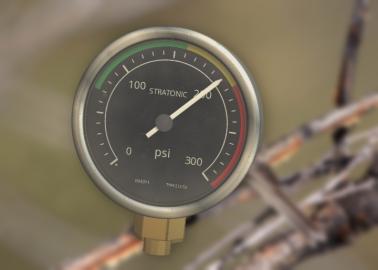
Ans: 200
